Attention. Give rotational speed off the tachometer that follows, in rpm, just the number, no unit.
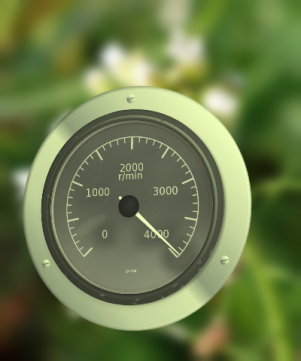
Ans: 3950
